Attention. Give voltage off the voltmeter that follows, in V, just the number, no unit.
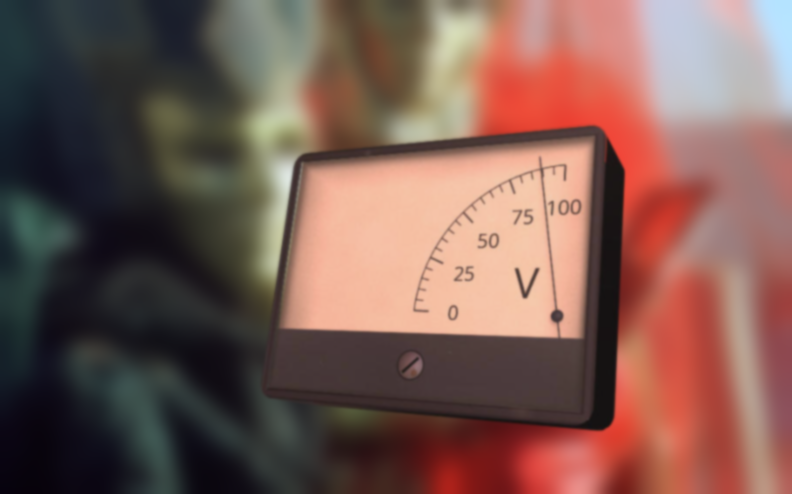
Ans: 90
